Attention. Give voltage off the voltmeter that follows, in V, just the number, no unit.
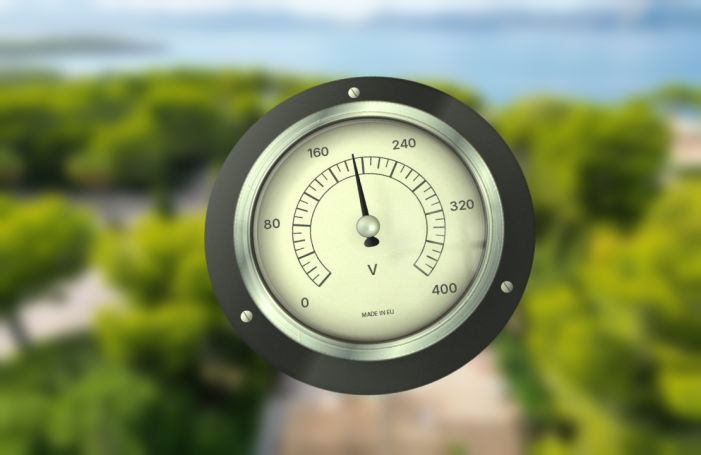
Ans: 190
